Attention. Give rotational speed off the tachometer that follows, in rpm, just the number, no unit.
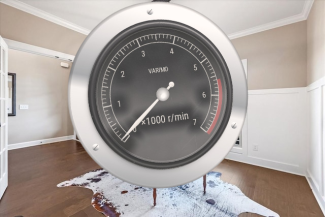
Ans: 100
